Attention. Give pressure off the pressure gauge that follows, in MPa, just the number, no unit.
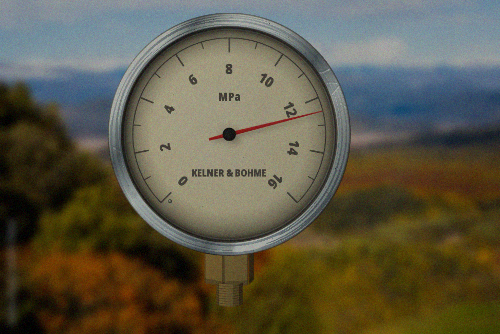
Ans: 12.5
